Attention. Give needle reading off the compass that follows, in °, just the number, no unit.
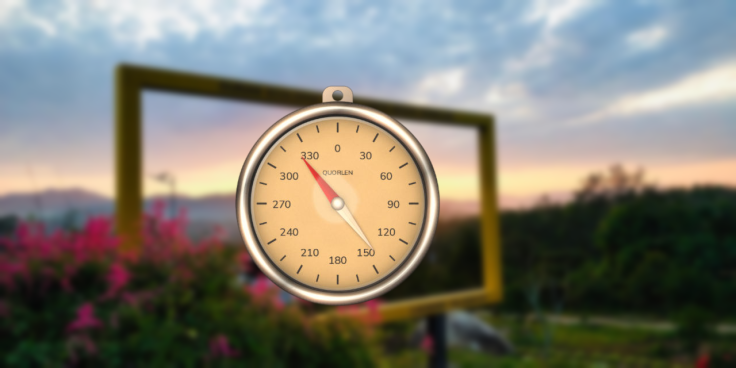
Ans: 322.5
